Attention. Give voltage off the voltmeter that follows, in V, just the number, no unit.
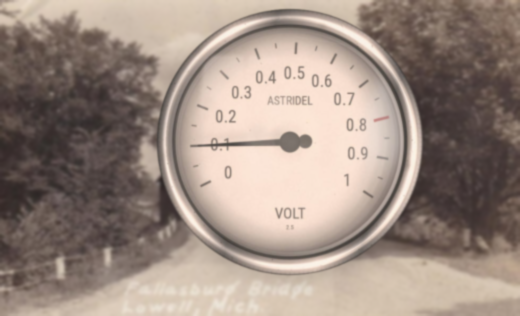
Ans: 0.1
